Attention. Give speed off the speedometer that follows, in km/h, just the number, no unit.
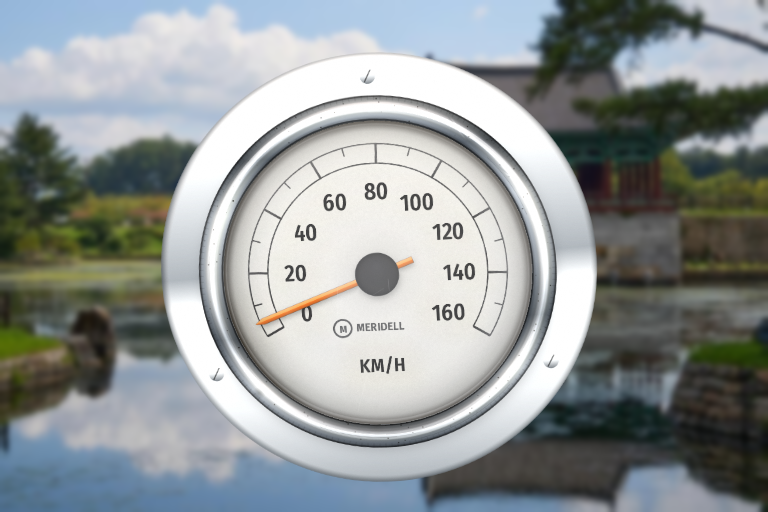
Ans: 5
